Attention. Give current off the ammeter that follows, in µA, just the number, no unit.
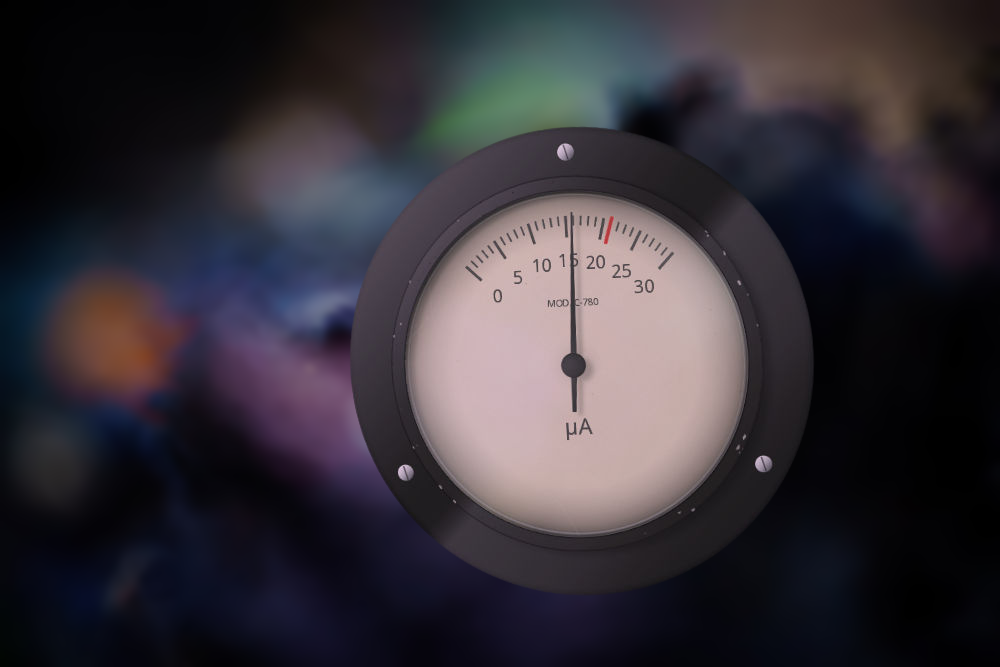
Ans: 16
